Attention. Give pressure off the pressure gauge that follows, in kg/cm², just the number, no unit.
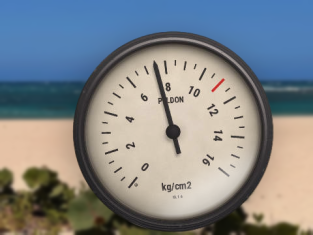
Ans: 7.5
